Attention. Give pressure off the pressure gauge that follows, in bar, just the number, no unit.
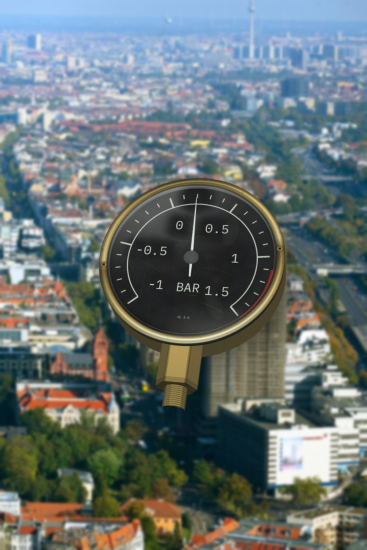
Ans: 0.2
